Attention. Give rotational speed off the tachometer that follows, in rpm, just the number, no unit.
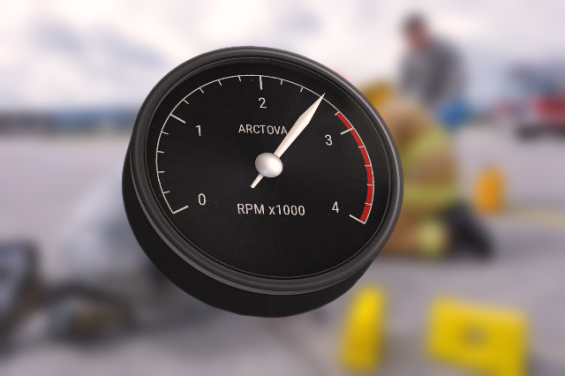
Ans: 2600
